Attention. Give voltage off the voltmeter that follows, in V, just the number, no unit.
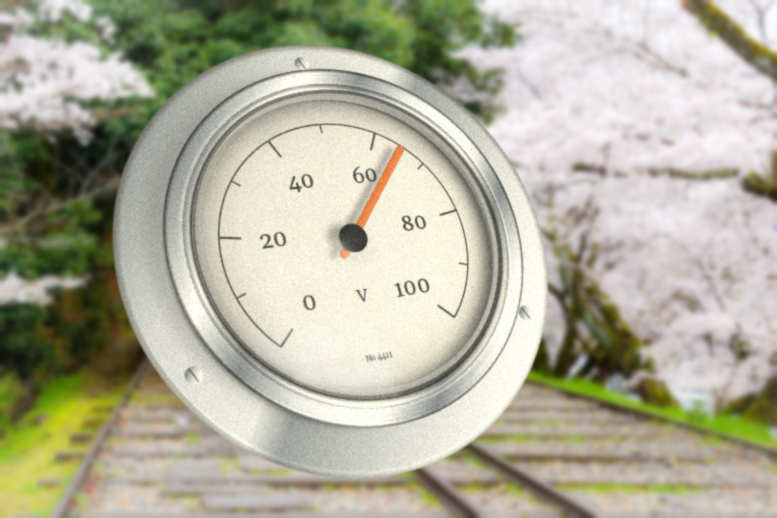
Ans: 65
